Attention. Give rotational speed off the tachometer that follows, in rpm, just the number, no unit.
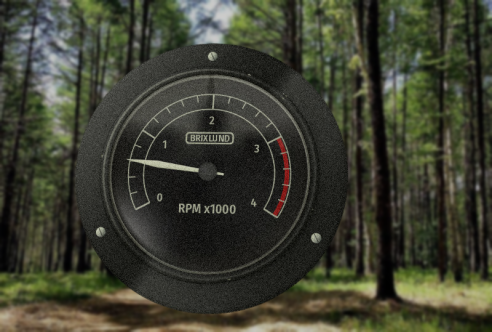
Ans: 600
